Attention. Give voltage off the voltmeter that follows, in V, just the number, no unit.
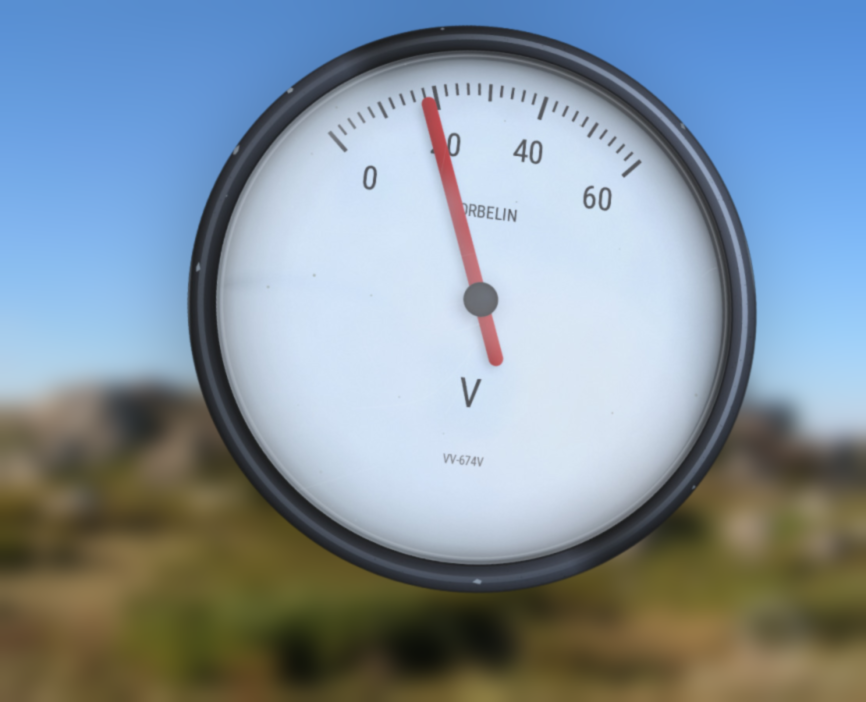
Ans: 18
